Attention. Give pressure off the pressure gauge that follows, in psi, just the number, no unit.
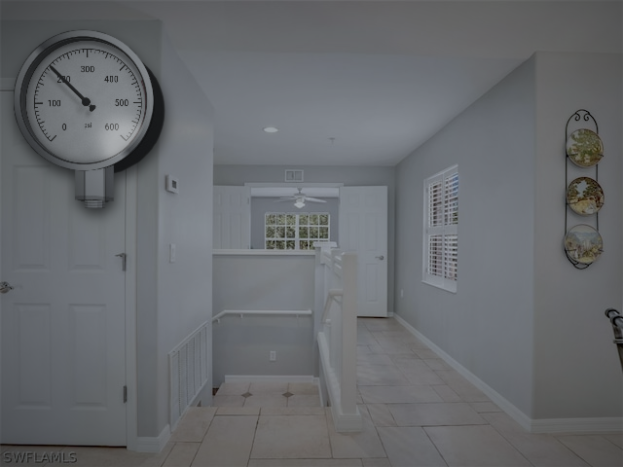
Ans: 200
